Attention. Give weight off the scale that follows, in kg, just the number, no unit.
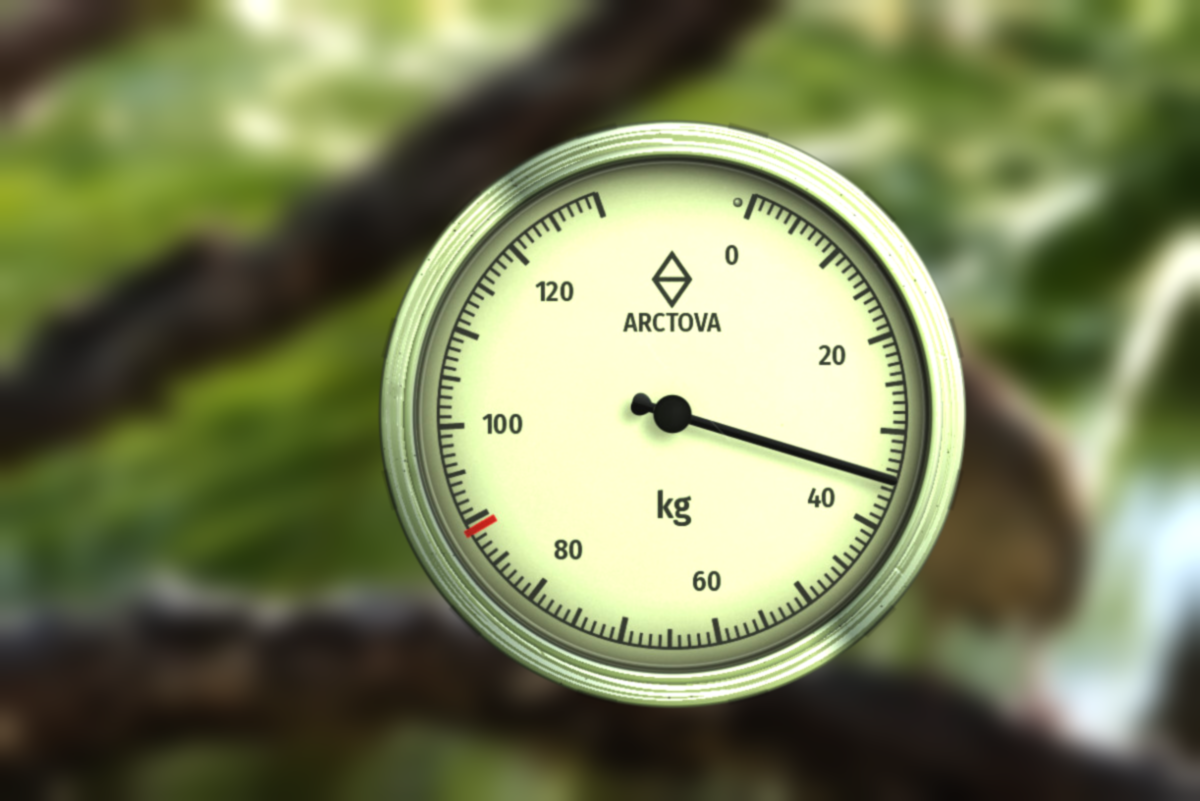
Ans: 35
